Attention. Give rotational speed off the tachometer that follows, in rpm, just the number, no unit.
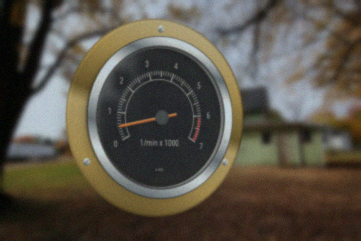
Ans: 500
